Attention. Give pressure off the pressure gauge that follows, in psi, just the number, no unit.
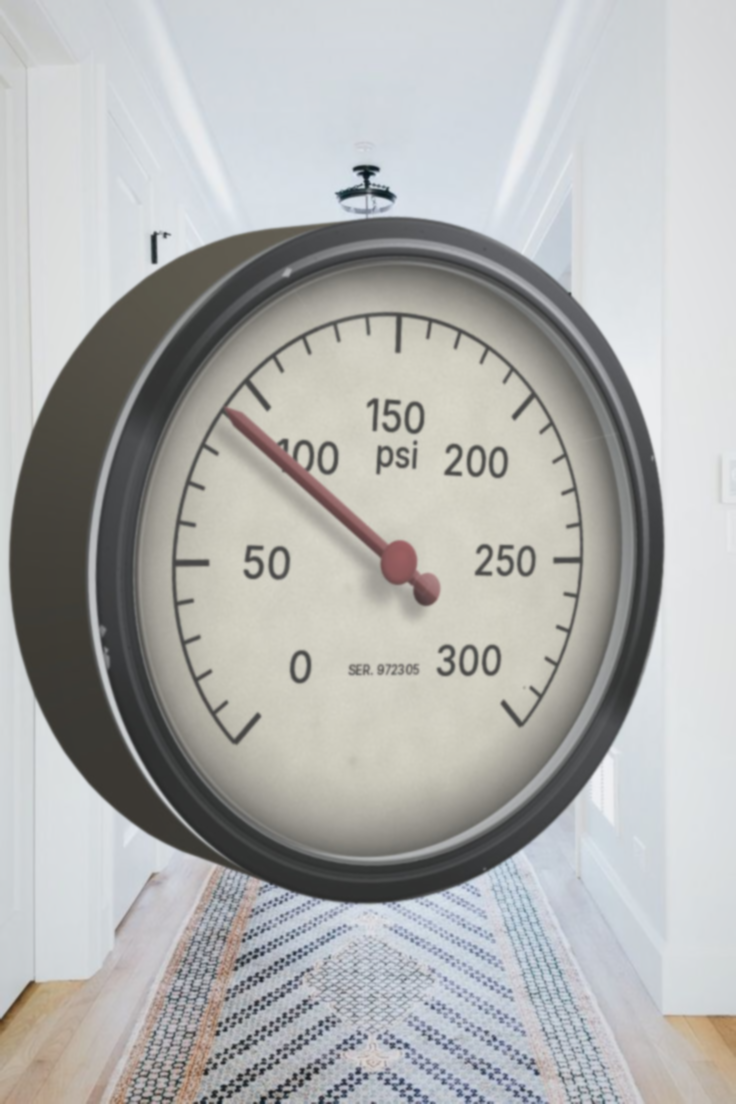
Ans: 90
